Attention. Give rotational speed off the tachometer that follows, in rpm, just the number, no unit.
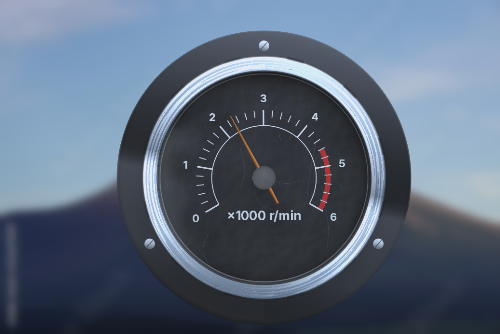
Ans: 2300
